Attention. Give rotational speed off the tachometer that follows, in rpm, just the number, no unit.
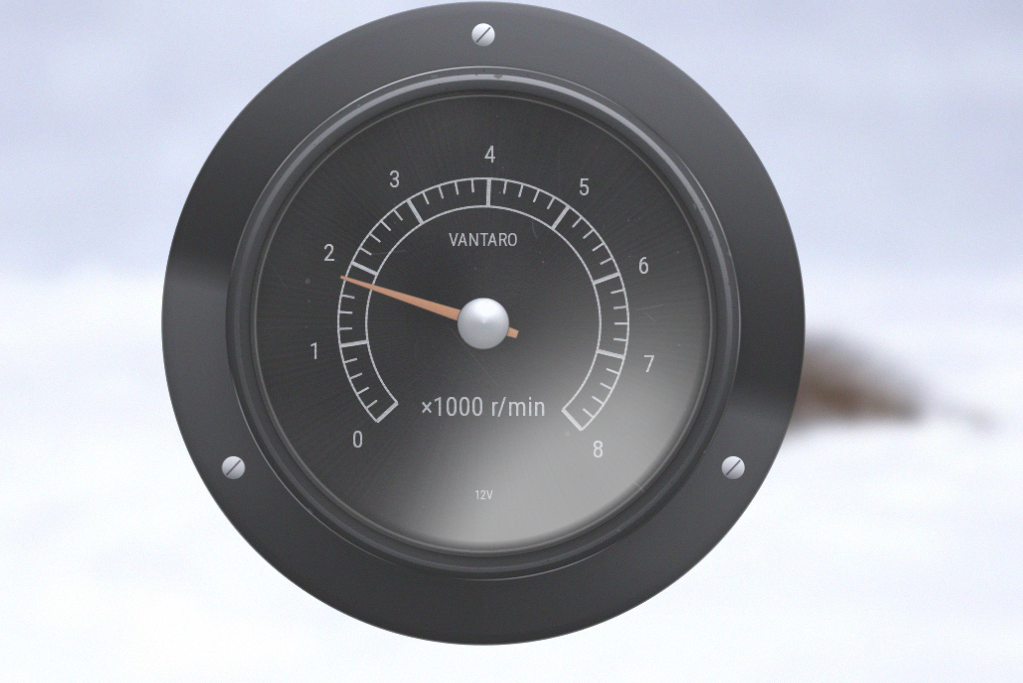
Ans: 1800
